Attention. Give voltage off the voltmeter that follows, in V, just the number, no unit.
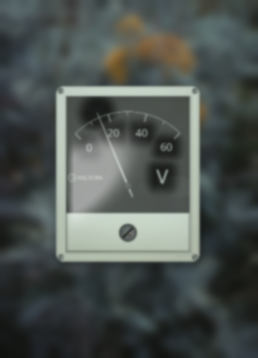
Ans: 15
